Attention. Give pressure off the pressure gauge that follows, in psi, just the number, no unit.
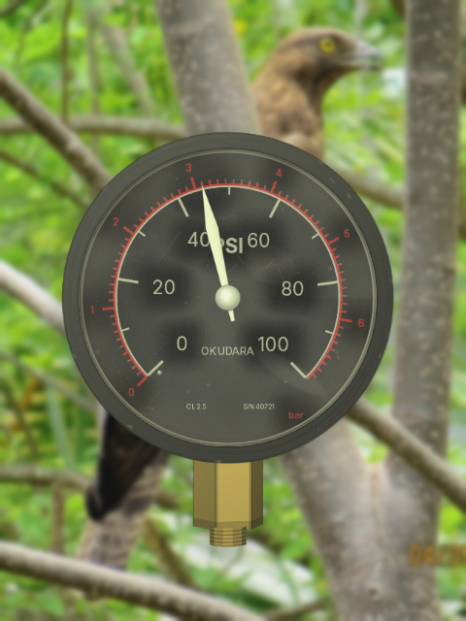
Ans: 45
